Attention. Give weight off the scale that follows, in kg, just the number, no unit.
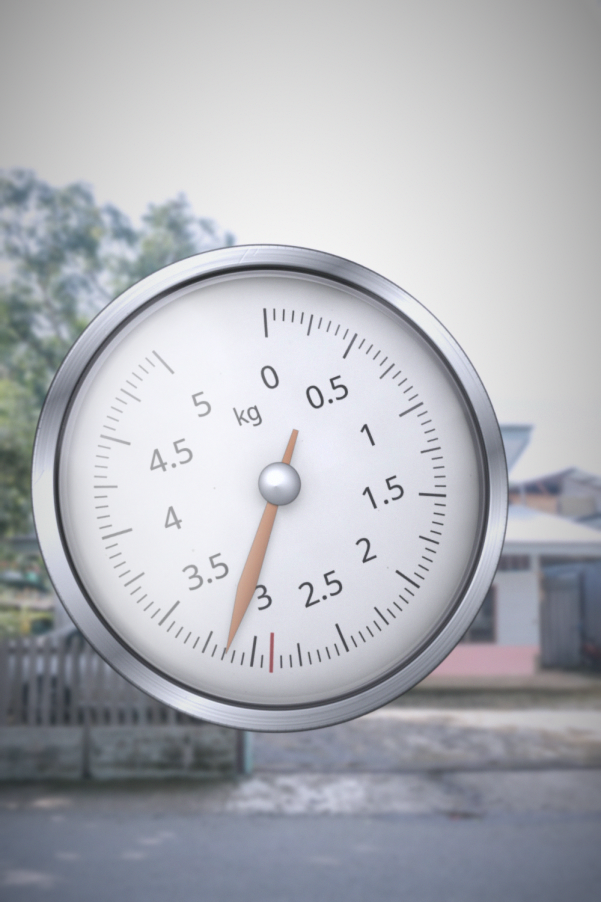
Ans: 3.15
